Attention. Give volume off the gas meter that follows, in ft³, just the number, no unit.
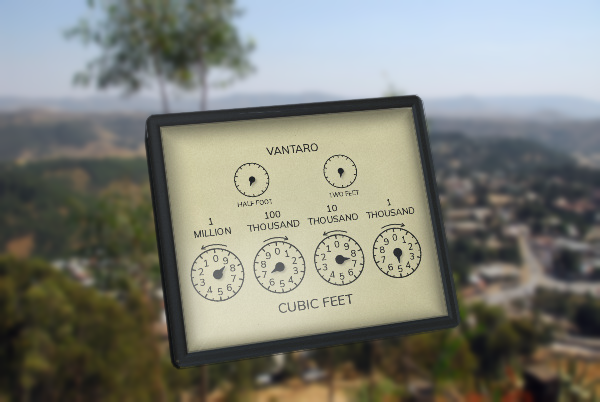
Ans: 867500
